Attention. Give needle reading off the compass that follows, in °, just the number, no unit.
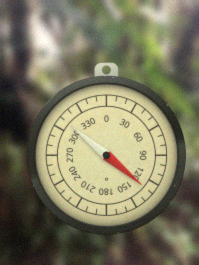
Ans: 130
